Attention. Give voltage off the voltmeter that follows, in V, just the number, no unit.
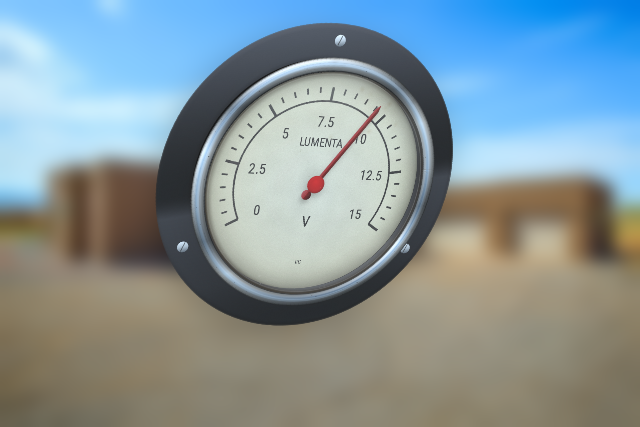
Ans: 9.5
